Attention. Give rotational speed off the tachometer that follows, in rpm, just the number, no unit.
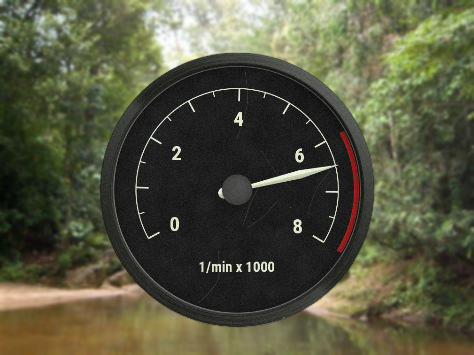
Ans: 6500
